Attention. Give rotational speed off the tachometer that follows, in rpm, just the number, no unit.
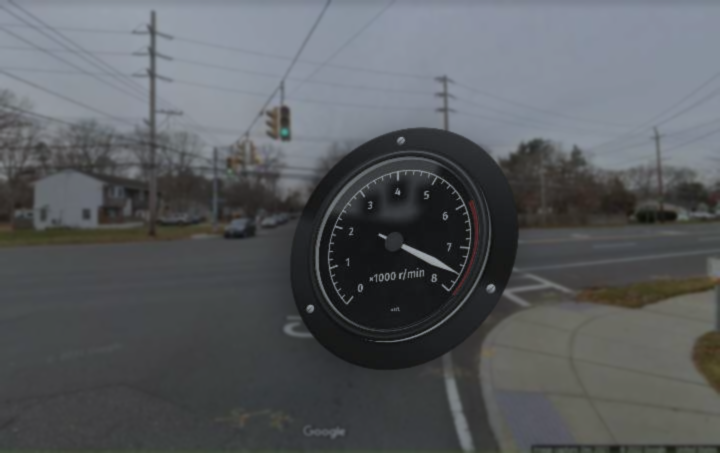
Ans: 7600
